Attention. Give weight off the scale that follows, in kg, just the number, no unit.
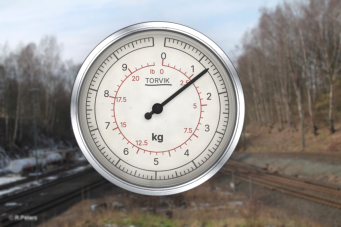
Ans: 1.3
